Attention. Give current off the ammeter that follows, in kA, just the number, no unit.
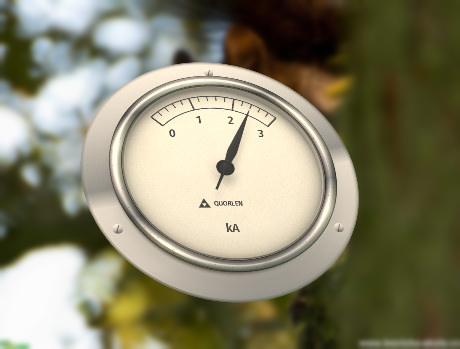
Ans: 2.4
